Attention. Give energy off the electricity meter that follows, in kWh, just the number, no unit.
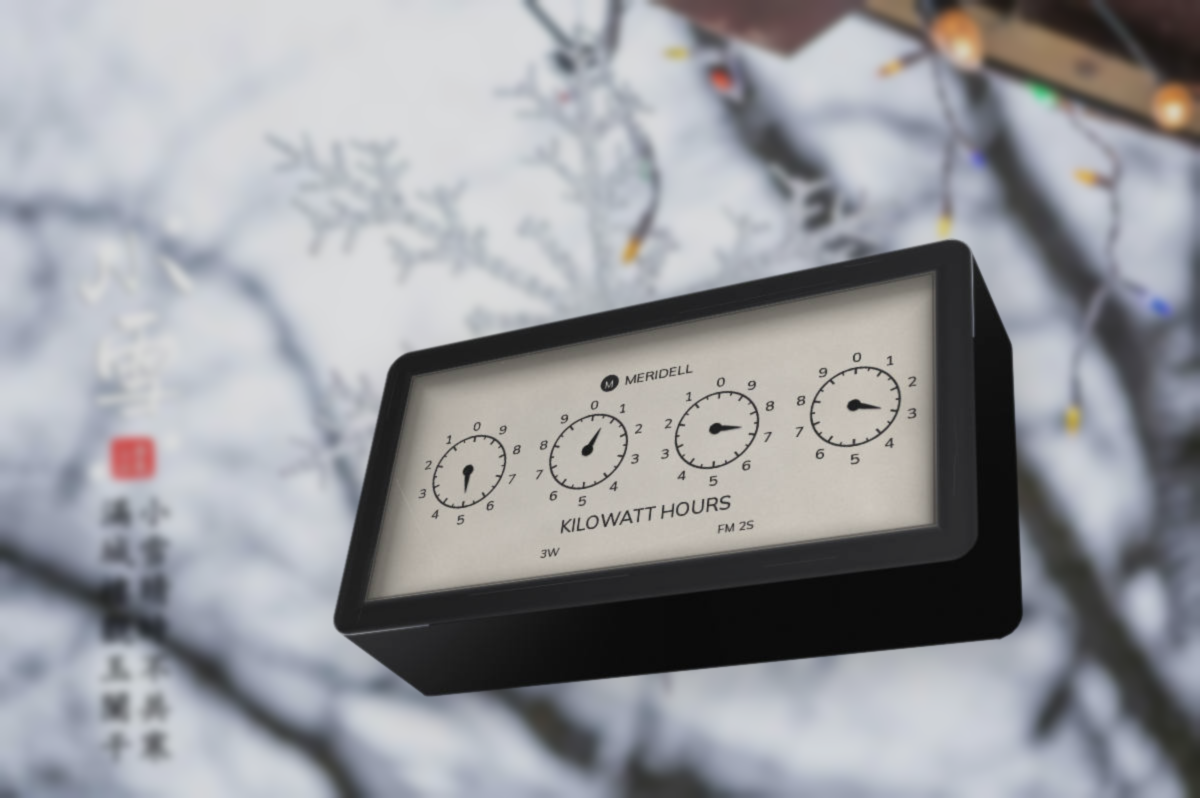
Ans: 5073
